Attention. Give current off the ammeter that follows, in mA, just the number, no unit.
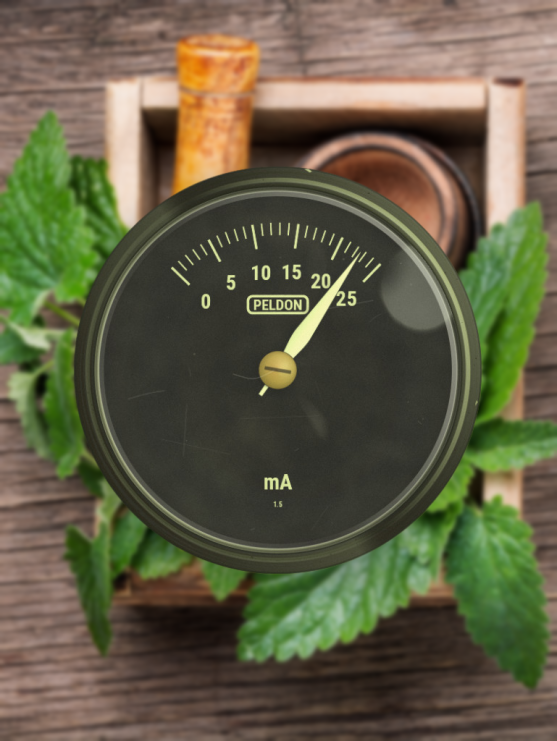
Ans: 22.5
